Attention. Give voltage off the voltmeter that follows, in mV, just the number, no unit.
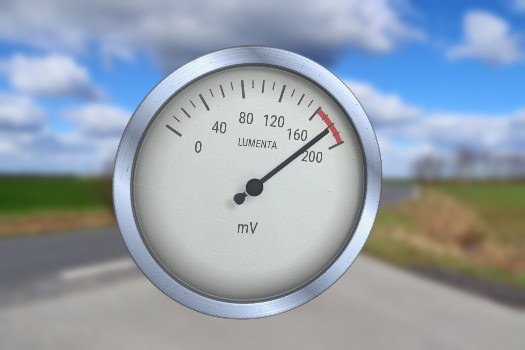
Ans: 180
